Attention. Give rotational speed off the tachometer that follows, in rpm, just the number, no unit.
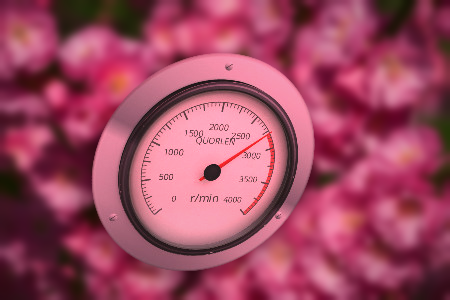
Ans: 2750
